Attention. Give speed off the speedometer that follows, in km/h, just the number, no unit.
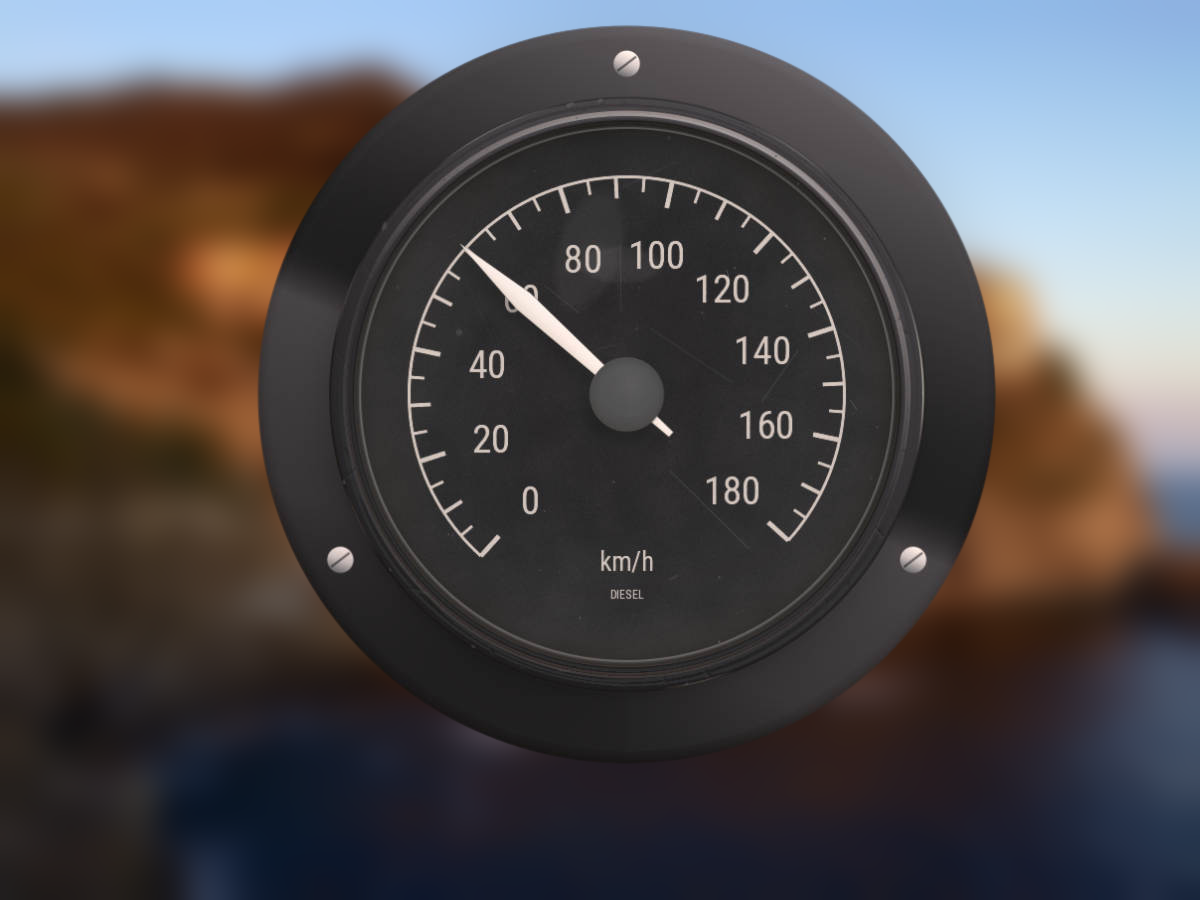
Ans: 60
